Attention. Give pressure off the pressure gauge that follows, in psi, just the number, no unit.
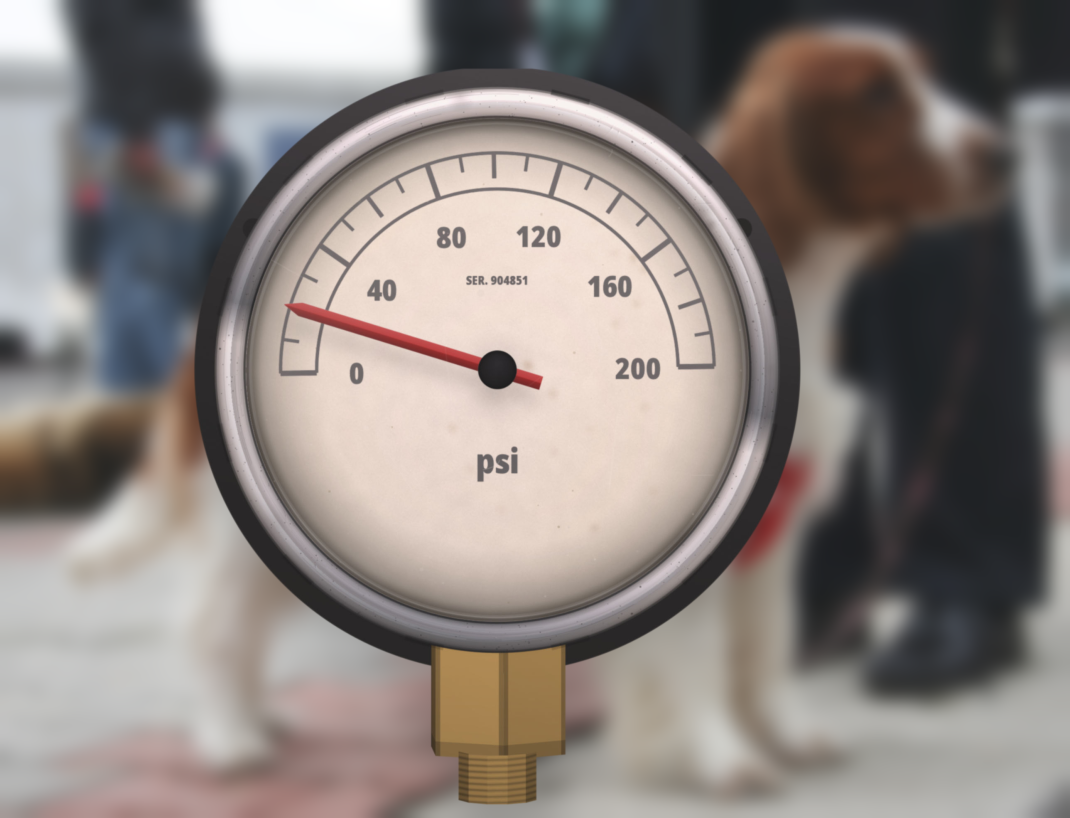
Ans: 20
